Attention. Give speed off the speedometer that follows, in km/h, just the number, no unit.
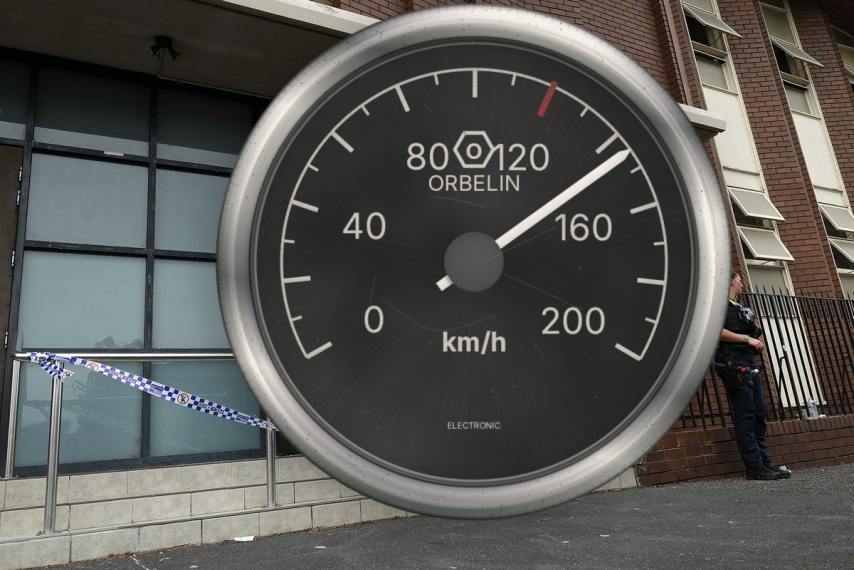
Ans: 145
